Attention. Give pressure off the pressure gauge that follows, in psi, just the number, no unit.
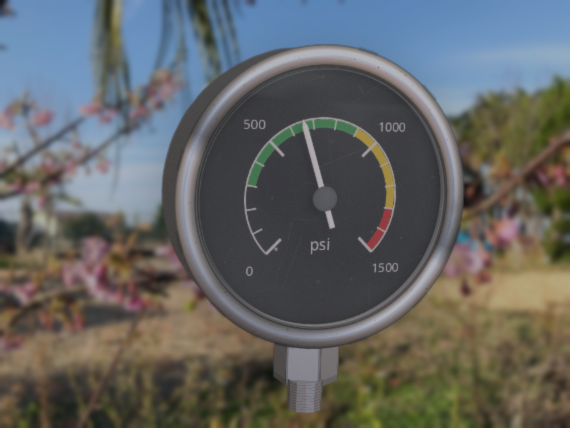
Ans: 650
